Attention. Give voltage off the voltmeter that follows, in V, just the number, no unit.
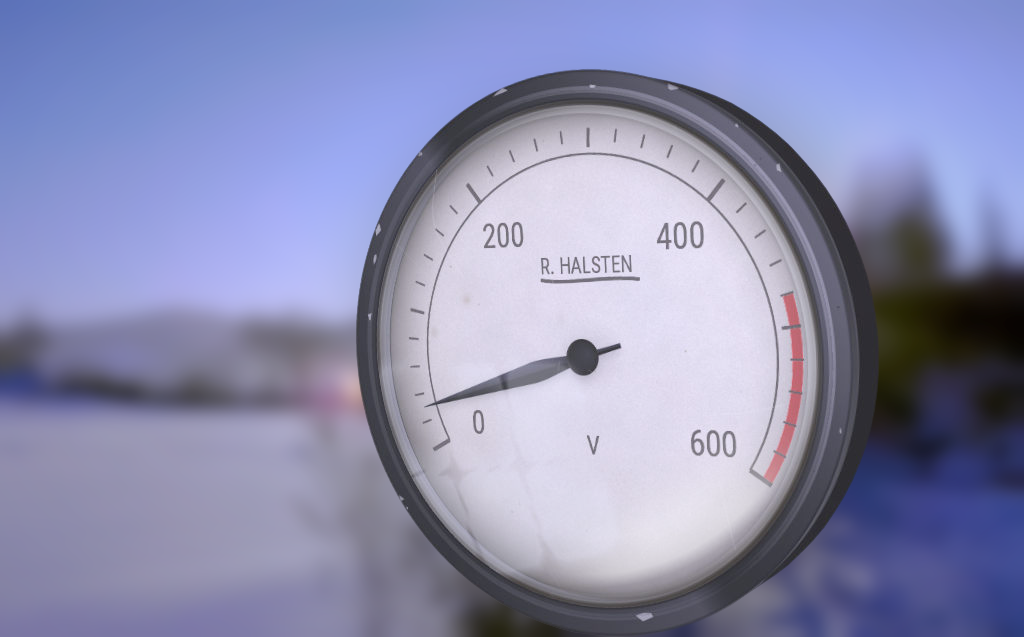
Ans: 30
